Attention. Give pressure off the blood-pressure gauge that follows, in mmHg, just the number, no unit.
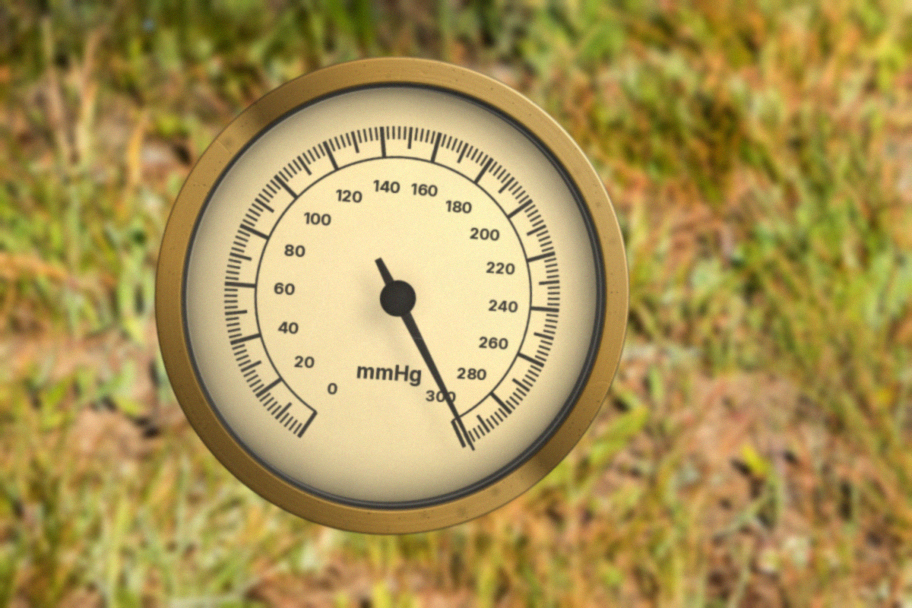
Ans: 298
